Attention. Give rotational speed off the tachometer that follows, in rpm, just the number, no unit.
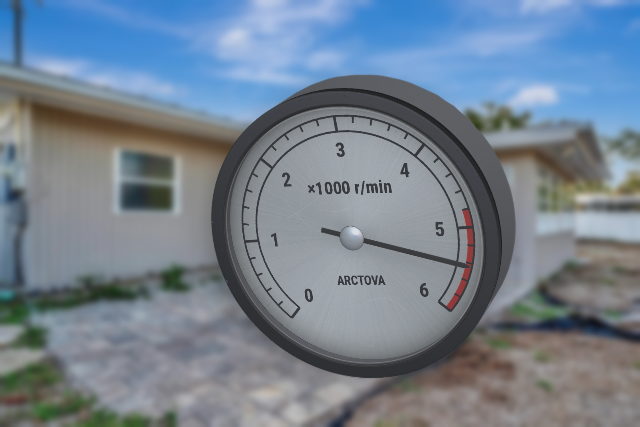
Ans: 5400
